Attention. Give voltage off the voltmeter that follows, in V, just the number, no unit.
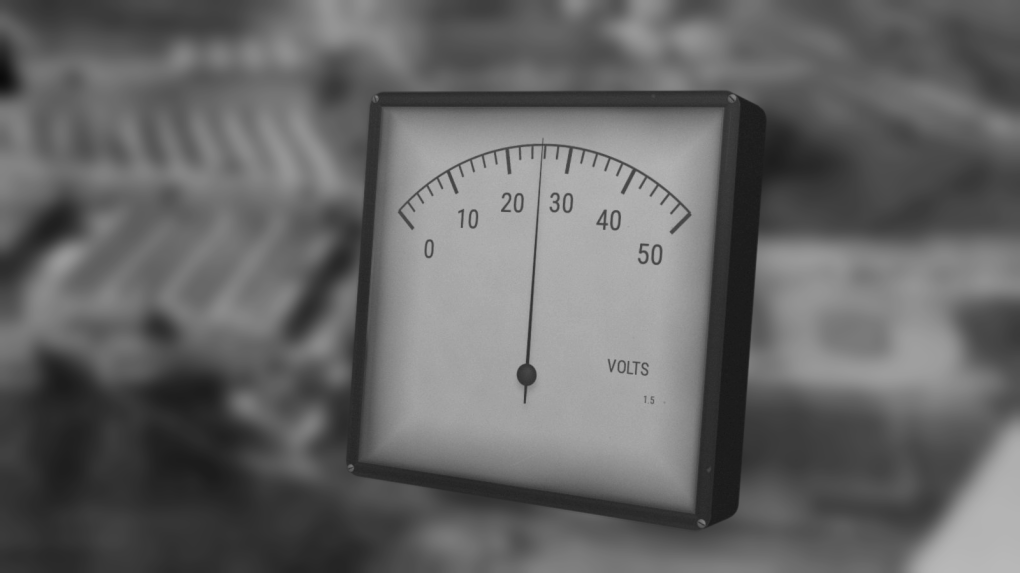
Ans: 26
